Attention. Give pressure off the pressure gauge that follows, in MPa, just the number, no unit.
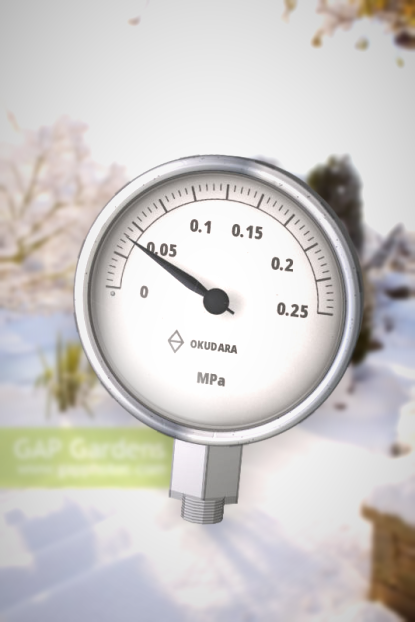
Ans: 0.04
